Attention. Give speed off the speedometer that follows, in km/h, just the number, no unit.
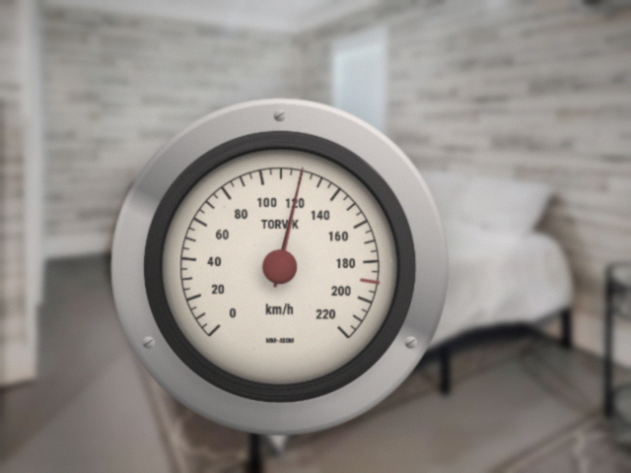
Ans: 120
